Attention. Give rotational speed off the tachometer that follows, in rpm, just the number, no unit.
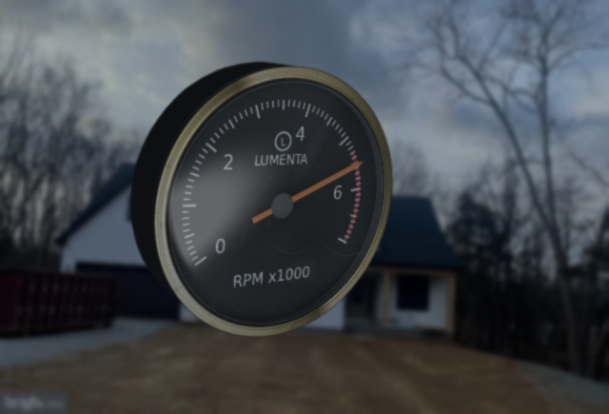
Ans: 5500
